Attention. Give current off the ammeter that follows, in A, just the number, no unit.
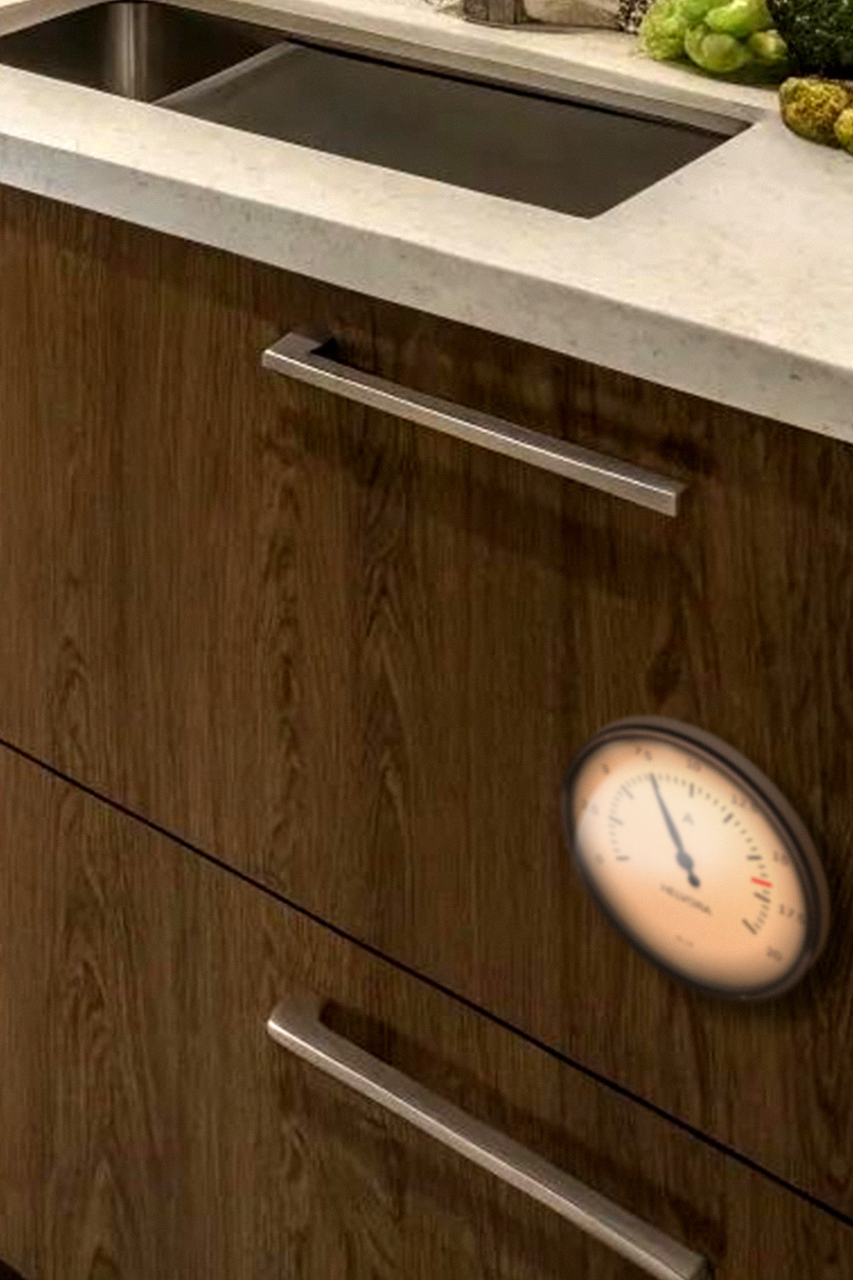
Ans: 7.5
